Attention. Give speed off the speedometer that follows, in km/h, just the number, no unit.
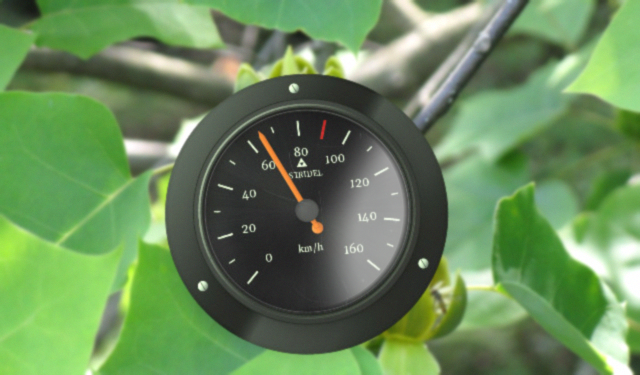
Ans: 65
